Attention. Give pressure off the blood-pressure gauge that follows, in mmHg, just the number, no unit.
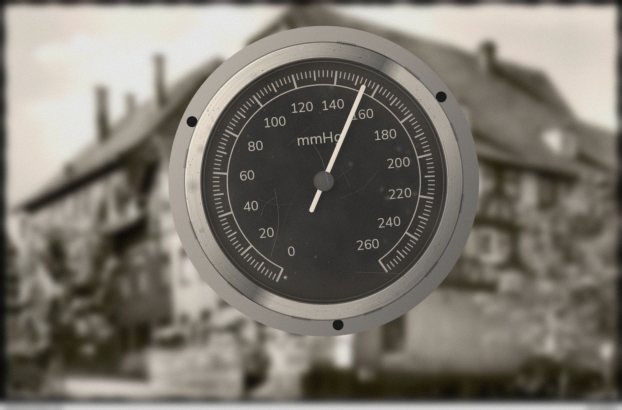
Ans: 154
